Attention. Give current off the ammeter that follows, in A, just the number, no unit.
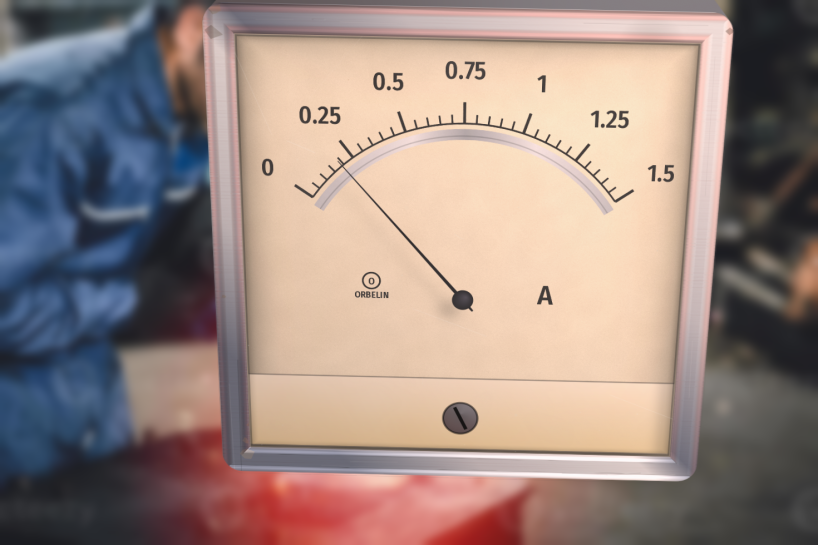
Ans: 0.2
